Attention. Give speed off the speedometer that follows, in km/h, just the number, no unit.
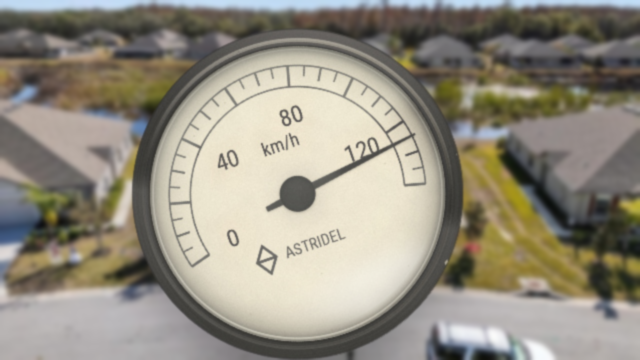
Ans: 125
